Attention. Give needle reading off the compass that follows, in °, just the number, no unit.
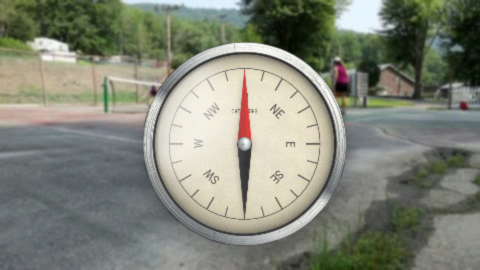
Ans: 0
